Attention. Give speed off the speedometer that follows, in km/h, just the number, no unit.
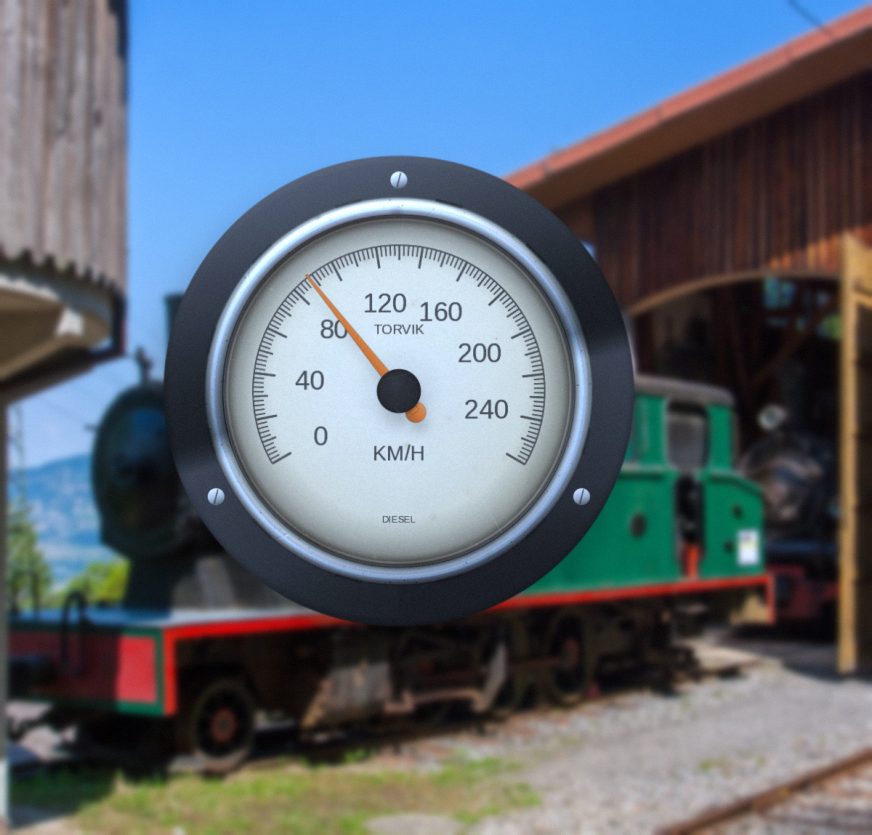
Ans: 88
